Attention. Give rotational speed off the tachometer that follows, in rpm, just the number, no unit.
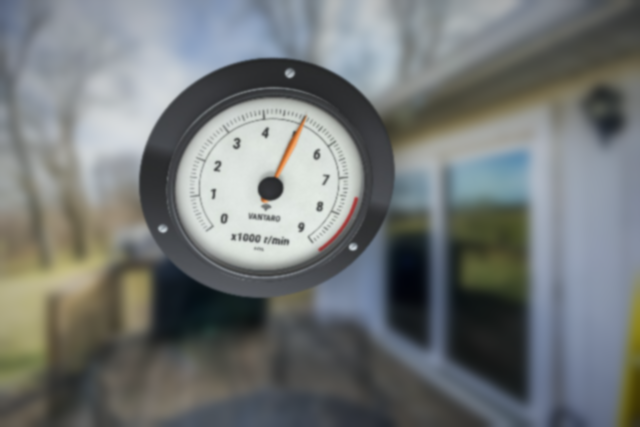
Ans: 5000
